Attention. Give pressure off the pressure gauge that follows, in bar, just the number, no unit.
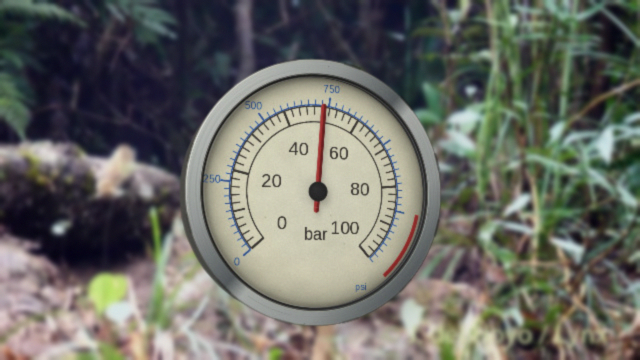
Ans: 50
